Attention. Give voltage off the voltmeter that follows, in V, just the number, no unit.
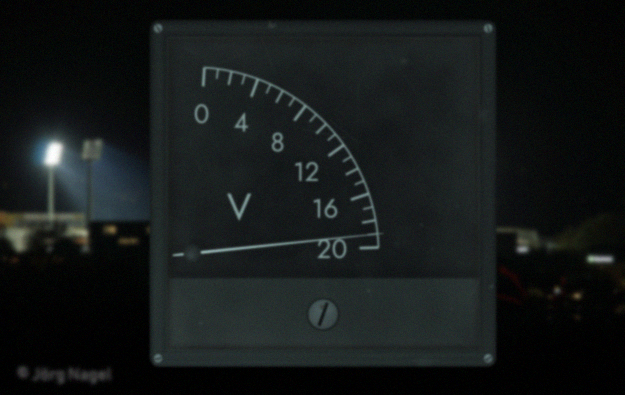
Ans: 19
